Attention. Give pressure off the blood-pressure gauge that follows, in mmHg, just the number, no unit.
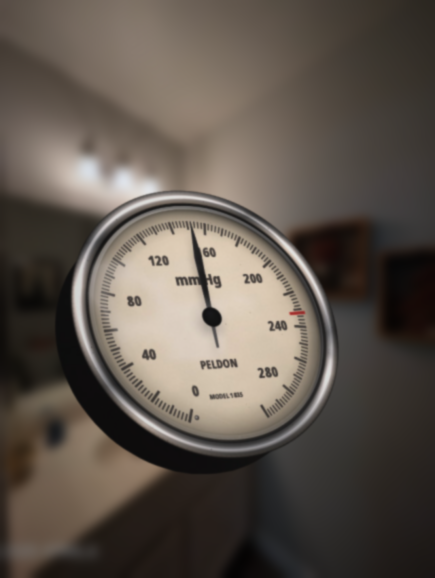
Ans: 150
